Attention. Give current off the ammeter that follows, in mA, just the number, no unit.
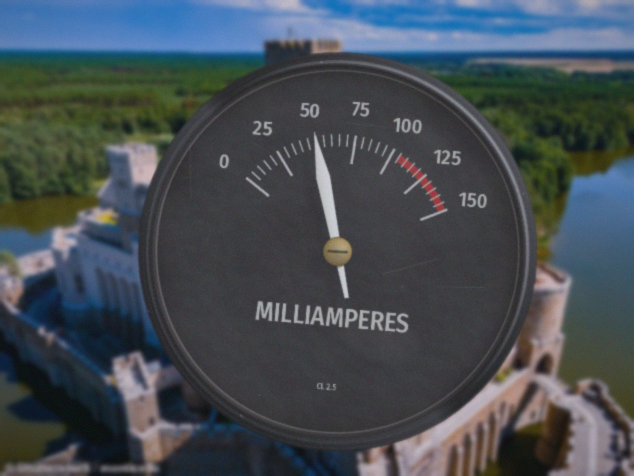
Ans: 50
